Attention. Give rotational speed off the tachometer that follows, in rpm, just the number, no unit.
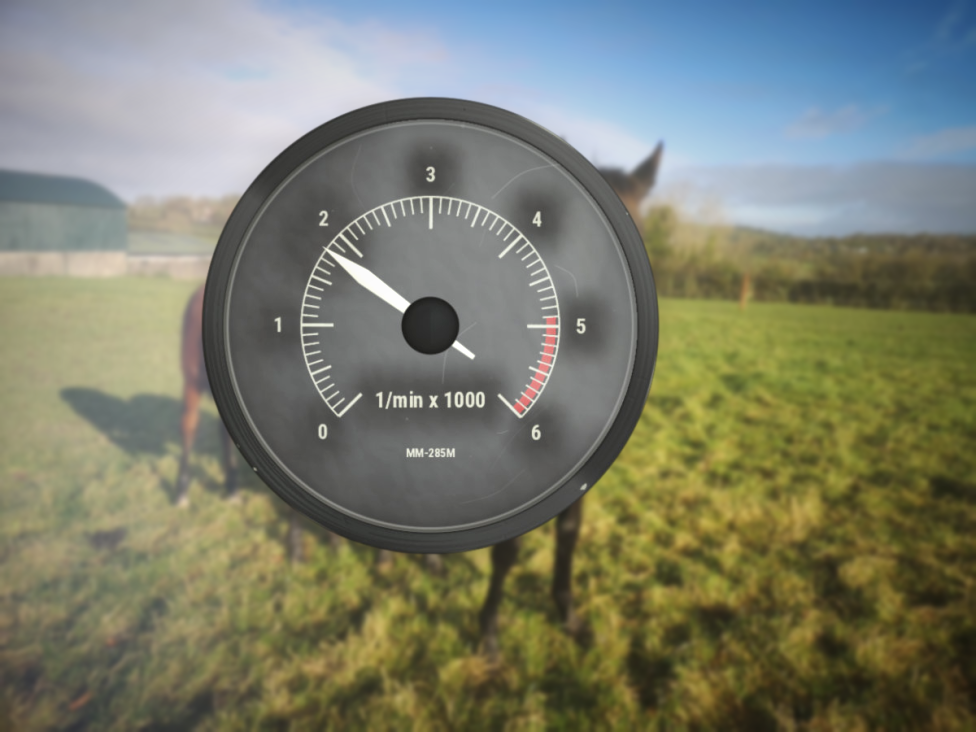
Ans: 1800
